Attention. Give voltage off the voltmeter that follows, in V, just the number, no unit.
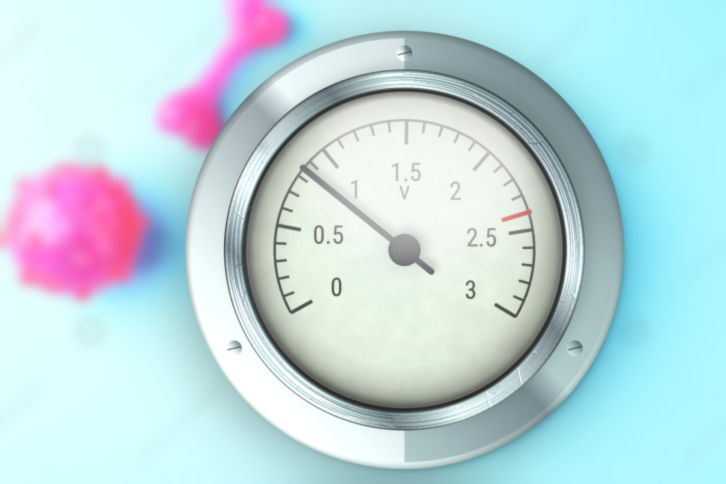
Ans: 0.85
